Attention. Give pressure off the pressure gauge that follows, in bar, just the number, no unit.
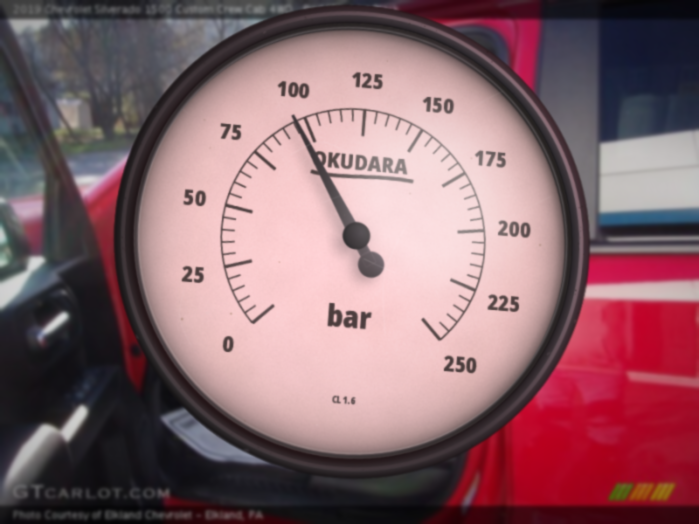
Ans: 95
